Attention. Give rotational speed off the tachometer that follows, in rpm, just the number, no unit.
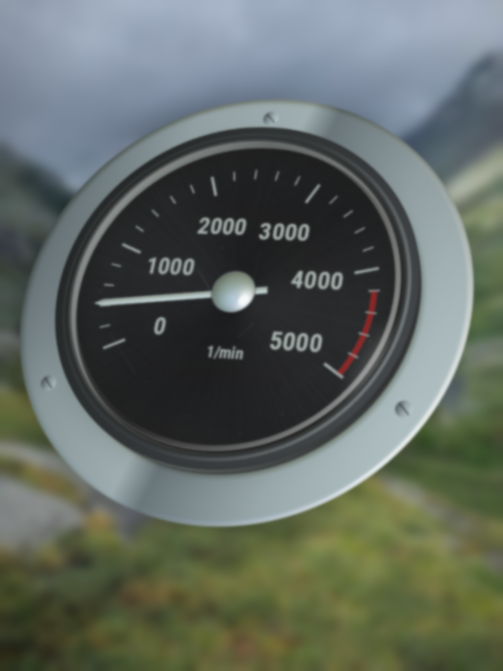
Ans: 400
